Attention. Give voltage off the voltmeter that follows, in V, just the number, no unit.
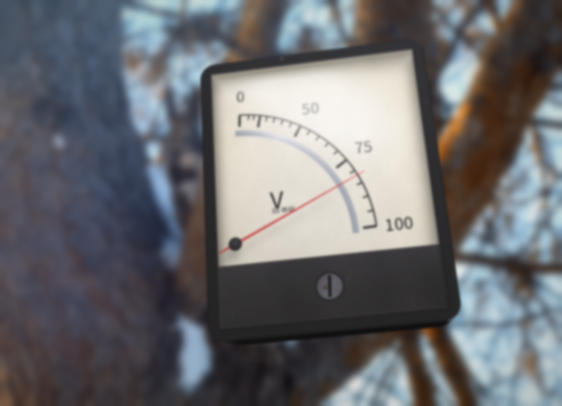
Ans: 82.5
